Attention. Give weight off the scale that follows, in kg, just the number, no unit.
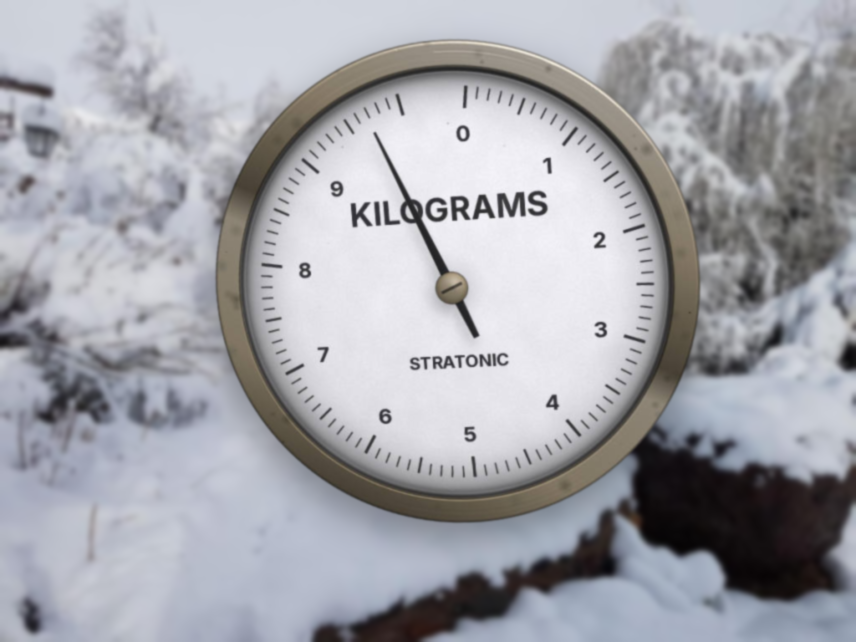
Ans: 9.7
